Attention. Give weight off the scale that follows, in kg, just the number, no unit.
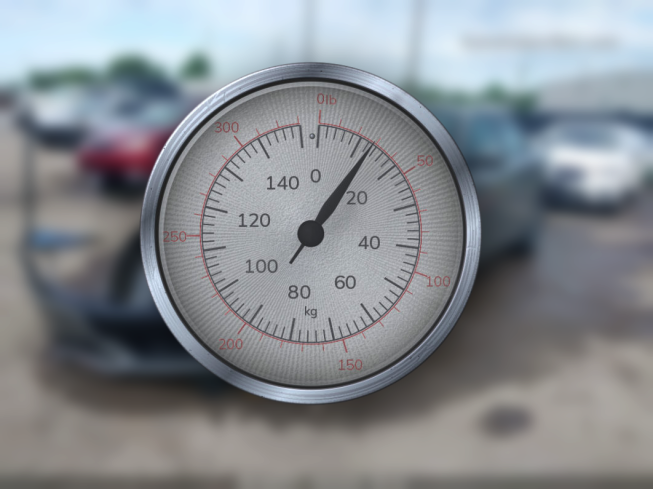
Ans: 13
